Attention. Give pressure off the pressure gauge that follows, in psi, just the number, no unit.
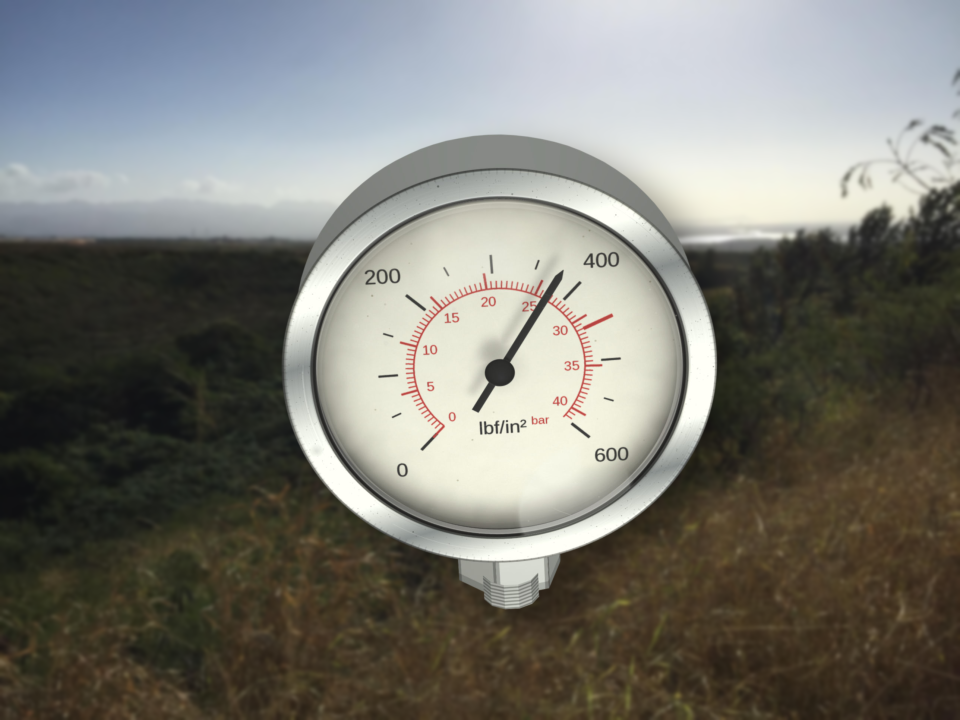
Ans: 375
